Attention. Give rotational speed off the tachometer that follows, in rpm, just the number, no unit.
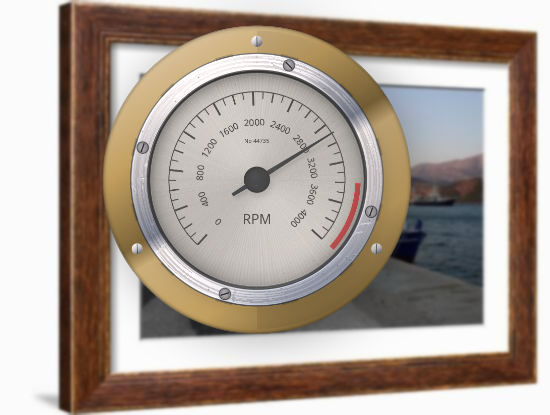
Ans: 2900
